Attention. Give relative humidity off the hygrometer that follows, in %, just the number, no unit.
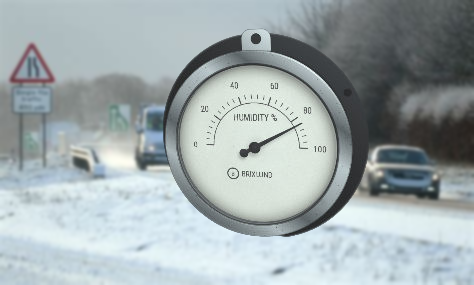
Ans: 84
